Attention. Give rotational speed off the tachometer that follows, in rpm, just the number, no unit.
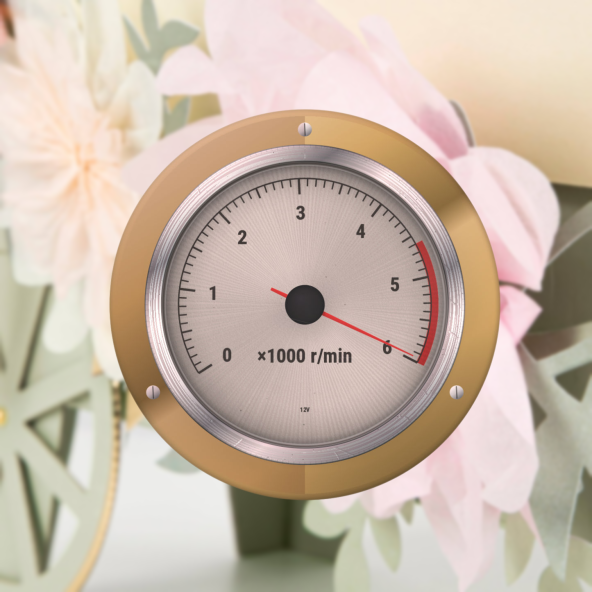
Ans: 5950
